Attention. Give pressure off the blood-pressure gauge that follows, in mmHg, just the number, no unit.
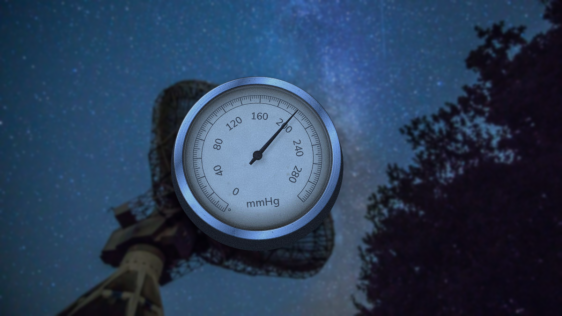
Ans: 200
